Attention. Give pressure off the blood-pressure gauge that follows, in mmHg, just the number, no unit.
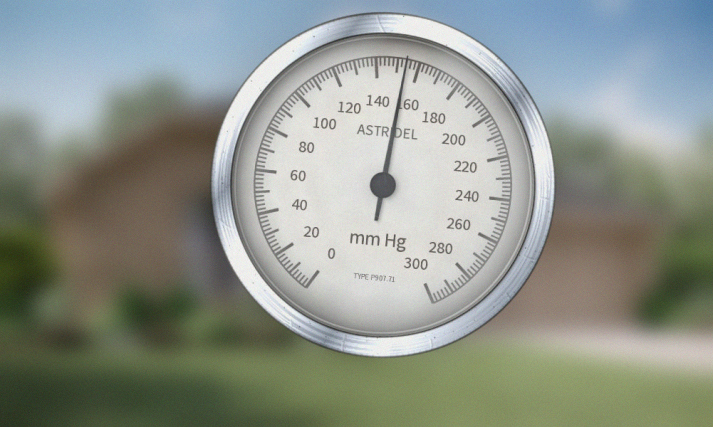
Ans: 154
